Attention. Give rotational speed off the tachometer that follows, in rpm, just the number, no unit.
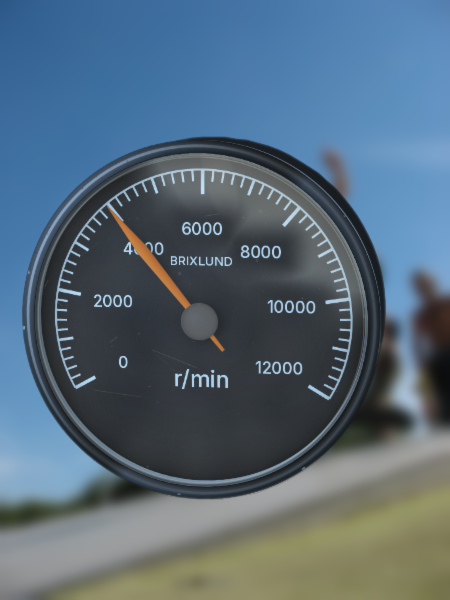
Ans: 4000
